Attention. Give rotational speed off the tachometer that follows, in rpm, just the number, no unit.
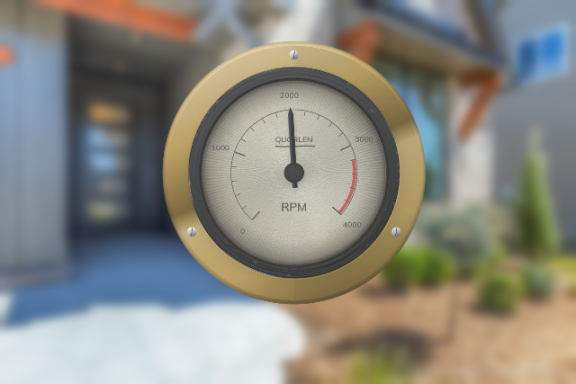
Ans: 2000
